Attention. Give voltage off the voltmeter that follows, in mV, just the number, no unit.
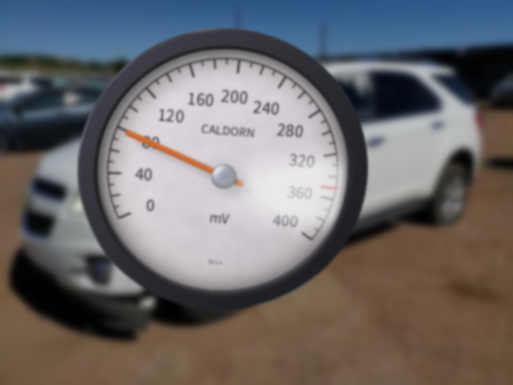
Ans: 80
